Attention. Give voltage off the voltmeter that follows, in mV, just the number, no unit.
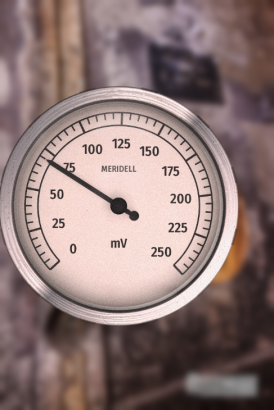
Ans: 70
